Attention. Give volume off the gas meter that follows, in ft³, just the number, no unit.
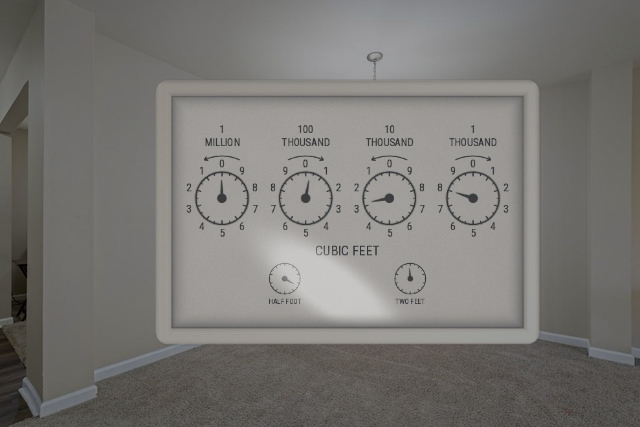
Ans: 2800
